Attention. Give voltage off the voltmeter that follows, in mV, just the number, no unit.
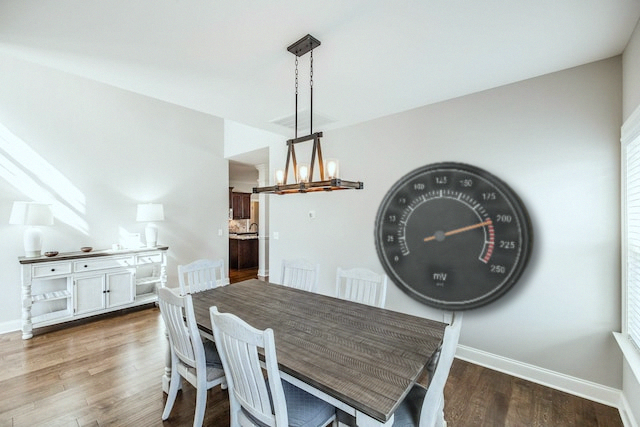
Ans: 200
